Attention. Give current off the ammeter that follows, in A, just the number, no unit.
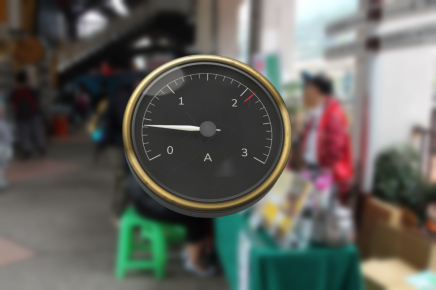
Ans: 0.4
